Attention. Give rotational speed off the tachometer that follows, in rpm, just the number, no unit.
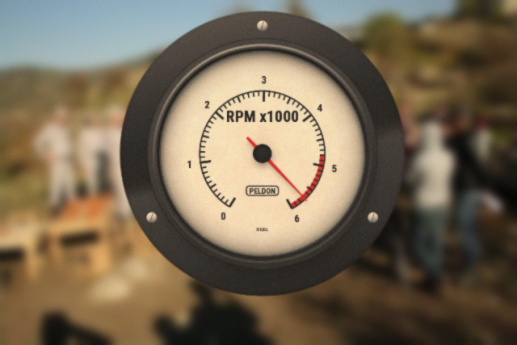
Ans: 5700
